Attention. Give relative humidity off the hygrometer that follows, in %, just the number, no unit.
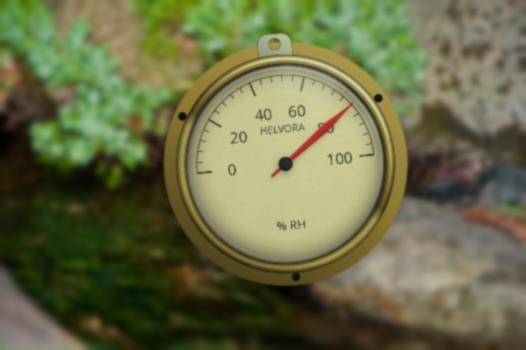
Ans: 80
